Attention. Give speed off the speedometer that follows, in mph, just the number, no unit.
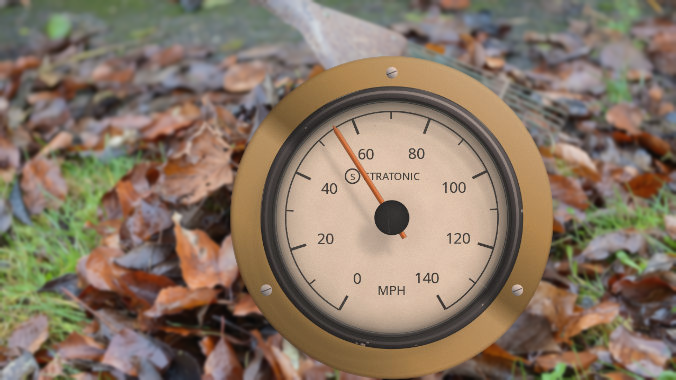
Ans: 55
